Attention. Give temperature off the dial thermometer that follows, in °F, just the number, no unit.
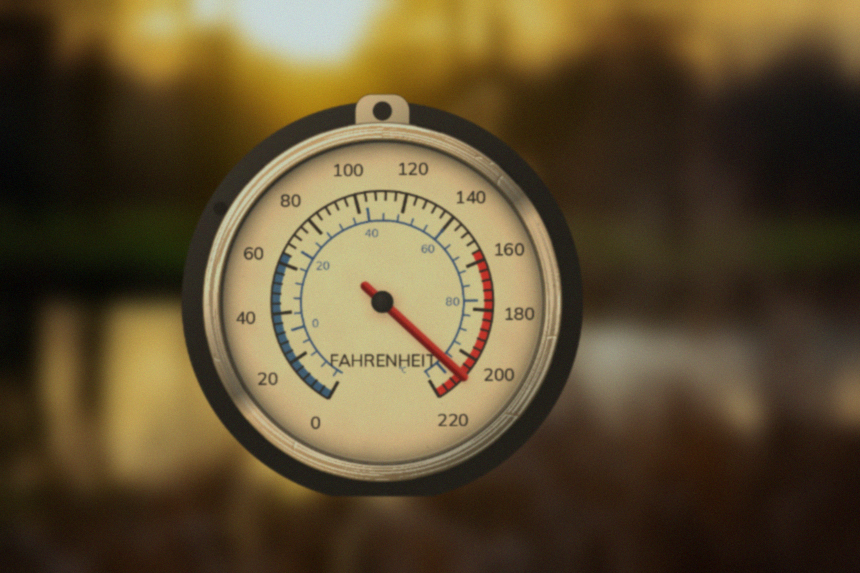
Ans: 208
